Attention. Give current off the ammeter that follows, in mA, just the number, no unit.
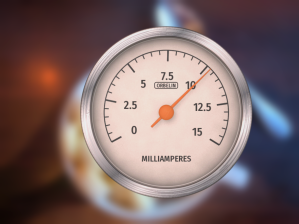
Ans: 10.25
